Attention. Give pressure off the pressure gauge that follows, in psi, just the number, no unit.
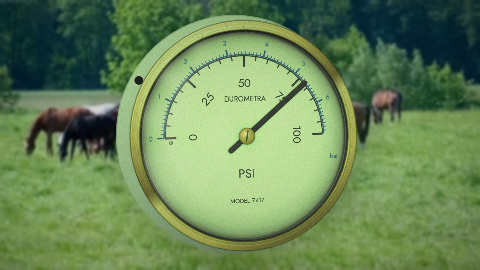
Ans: 77.5
